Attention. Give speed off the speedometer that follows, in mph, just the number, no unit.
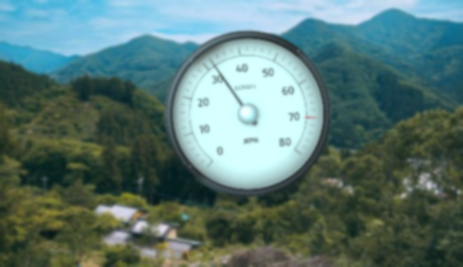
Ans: 32
